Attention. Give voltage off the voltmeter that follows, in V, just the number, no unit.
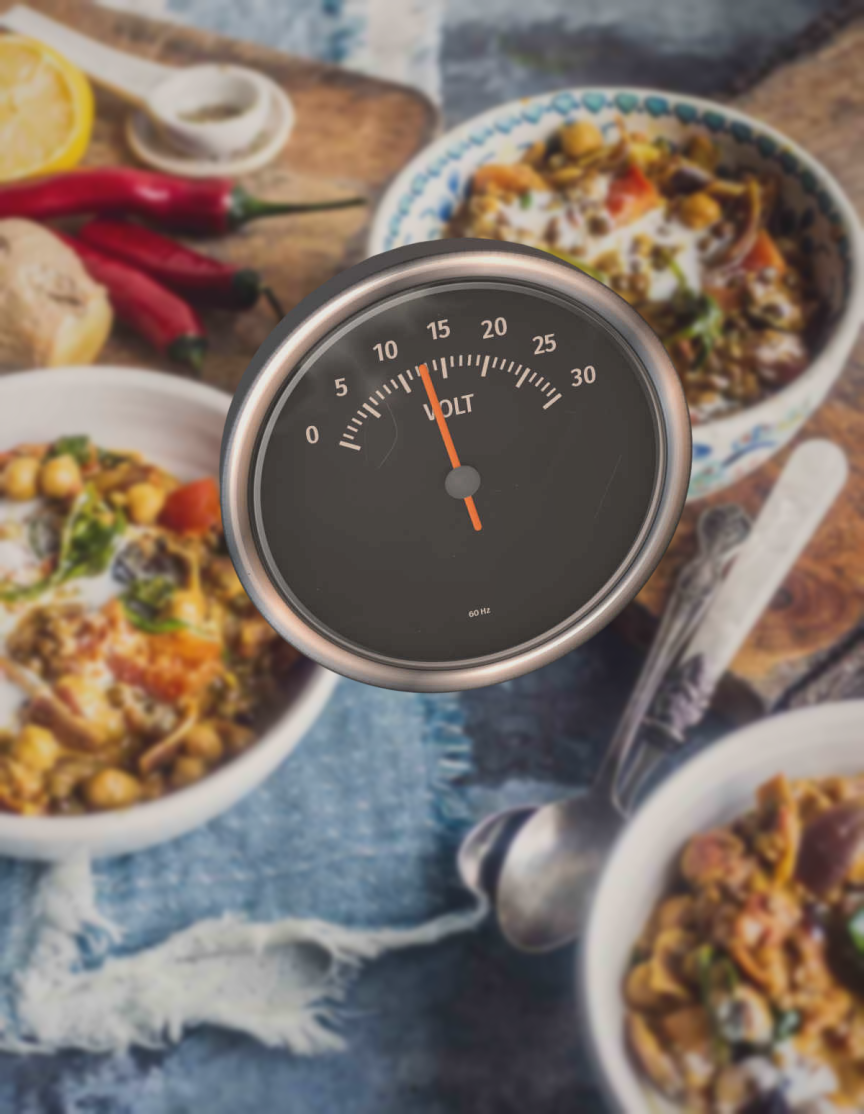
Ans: 12.5
